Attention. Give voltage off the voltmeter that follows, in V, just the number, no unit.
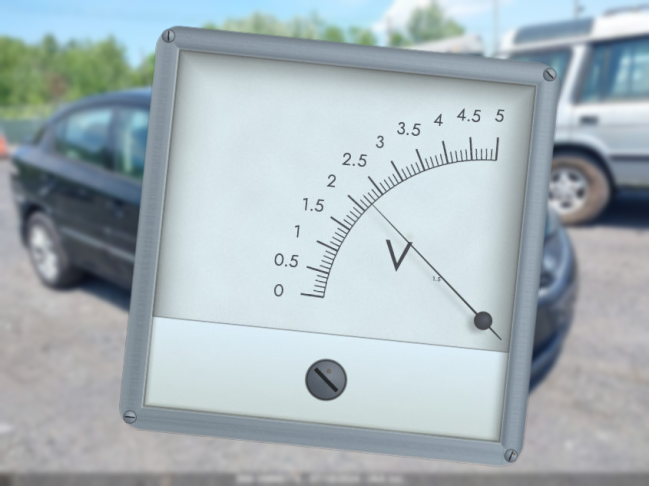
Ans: 2.2
